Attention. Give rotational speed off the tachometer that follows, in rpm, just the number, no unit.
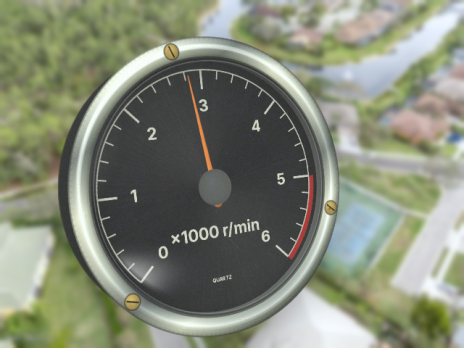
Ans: 2800
